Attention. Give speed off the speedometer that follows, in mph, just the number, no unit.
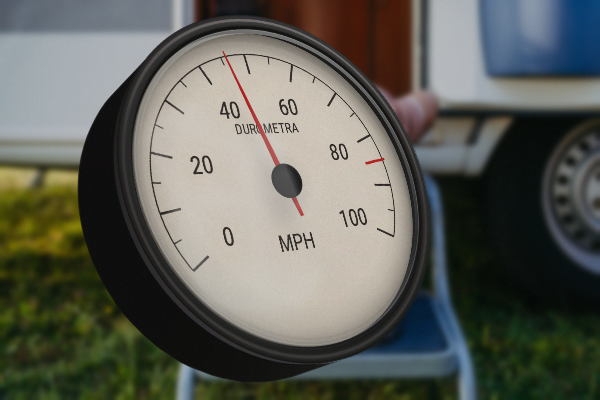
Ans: 45
